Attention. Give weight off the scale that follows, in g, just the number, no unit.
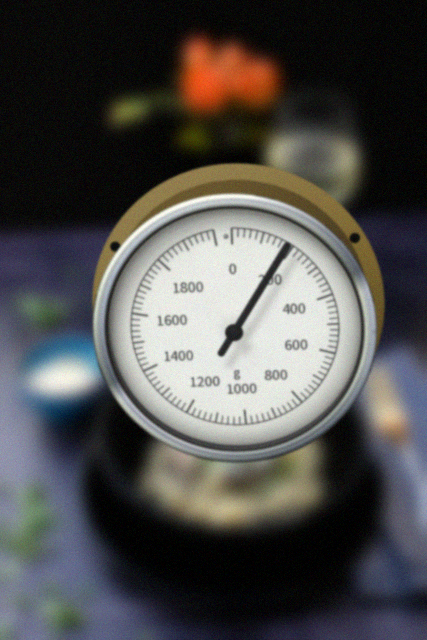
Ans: 180
